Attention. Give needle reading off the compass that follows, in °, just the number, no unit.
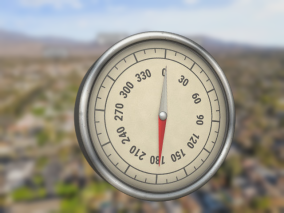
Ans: 180
